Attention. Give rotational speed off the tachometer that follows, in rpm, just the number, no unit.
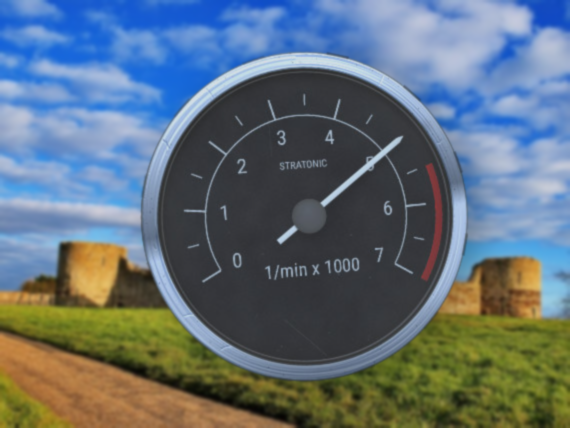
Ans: 5000
